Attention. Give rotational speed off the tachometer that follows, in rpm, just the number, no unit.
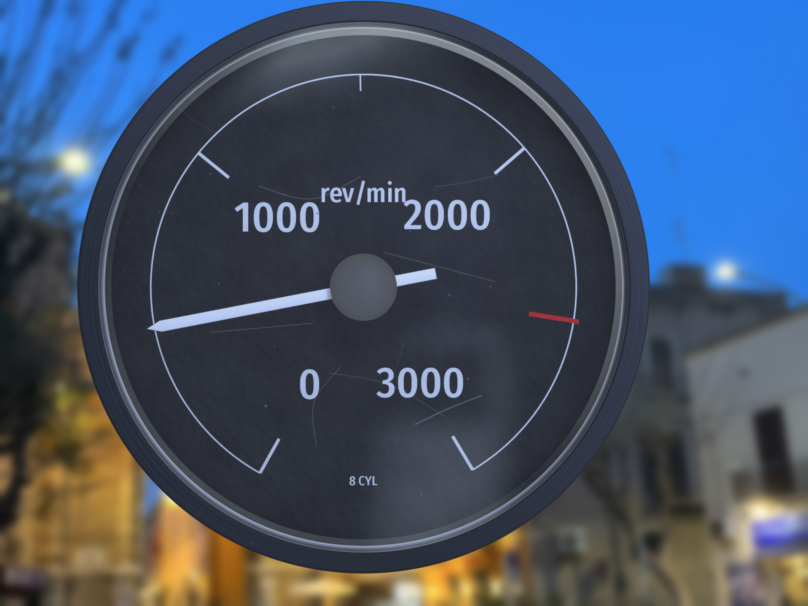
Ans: 500
